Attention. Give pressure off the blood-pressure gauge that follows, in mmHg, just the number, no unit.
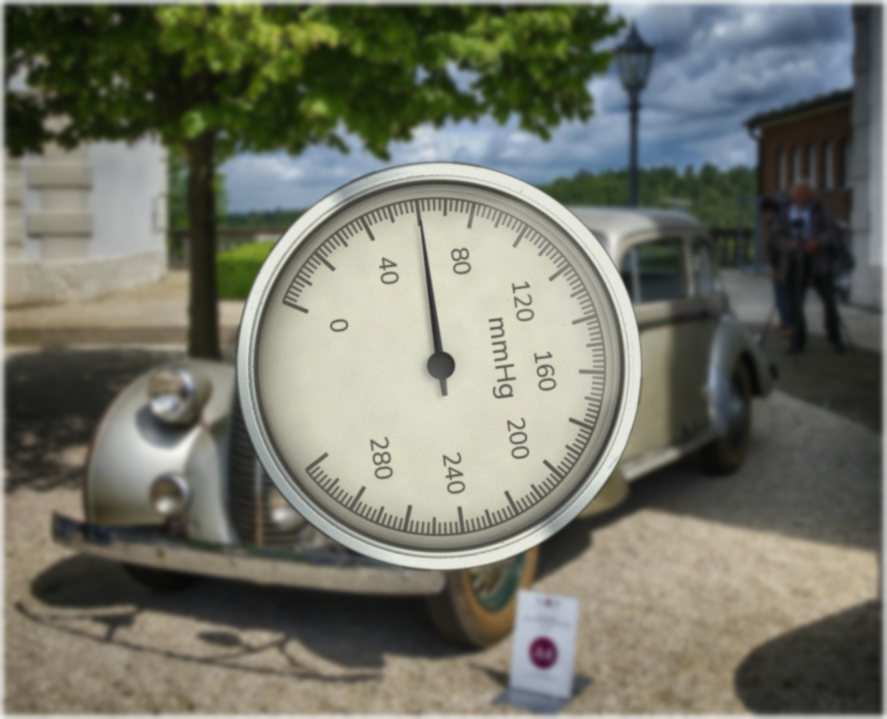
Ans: 60
